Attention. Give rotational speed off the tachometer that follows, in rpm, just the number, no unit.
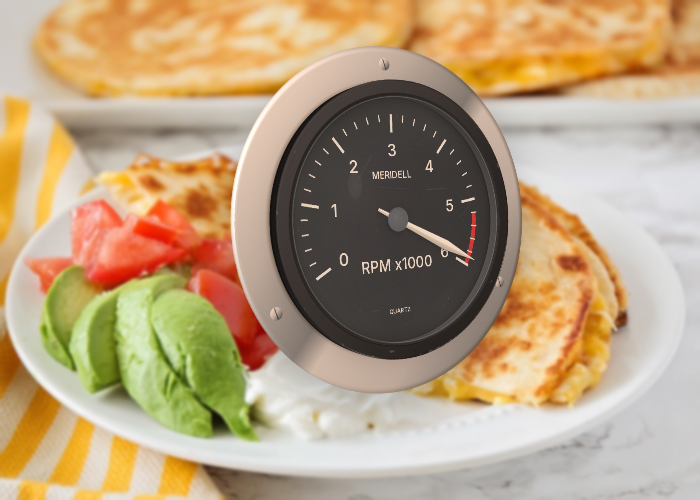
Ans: 5900
